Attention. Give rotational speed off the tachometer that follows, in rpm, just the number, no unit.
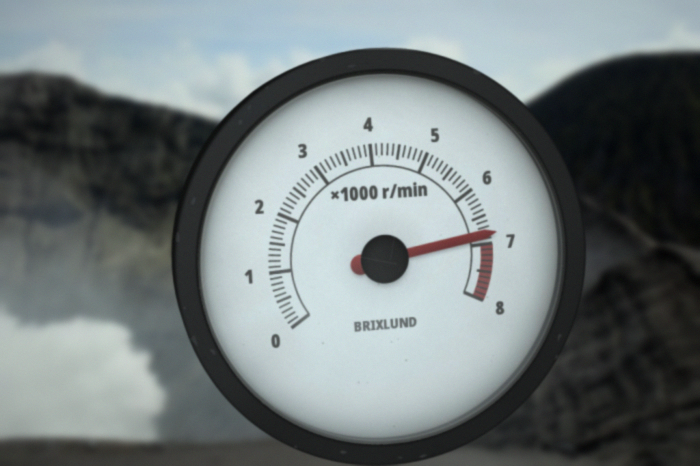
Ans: 6800
